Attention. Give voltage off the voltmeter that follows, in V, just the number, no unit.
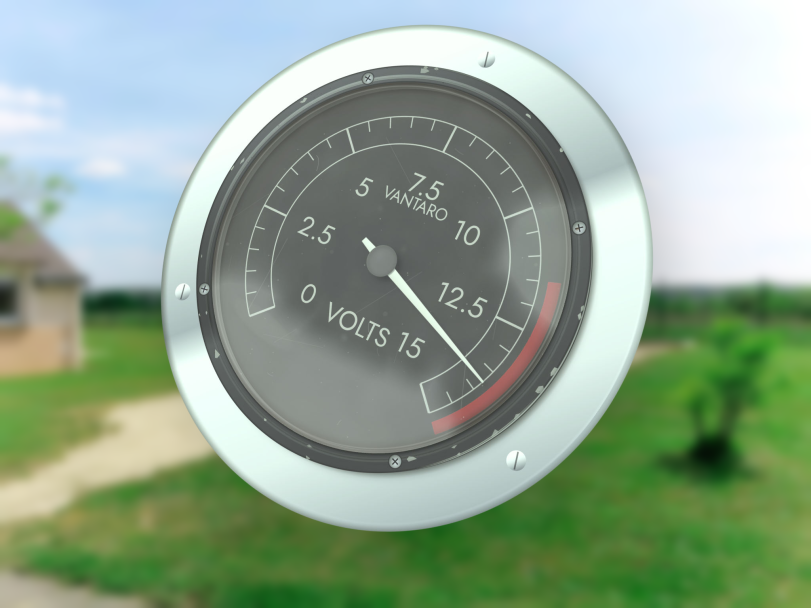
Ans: 13.75
